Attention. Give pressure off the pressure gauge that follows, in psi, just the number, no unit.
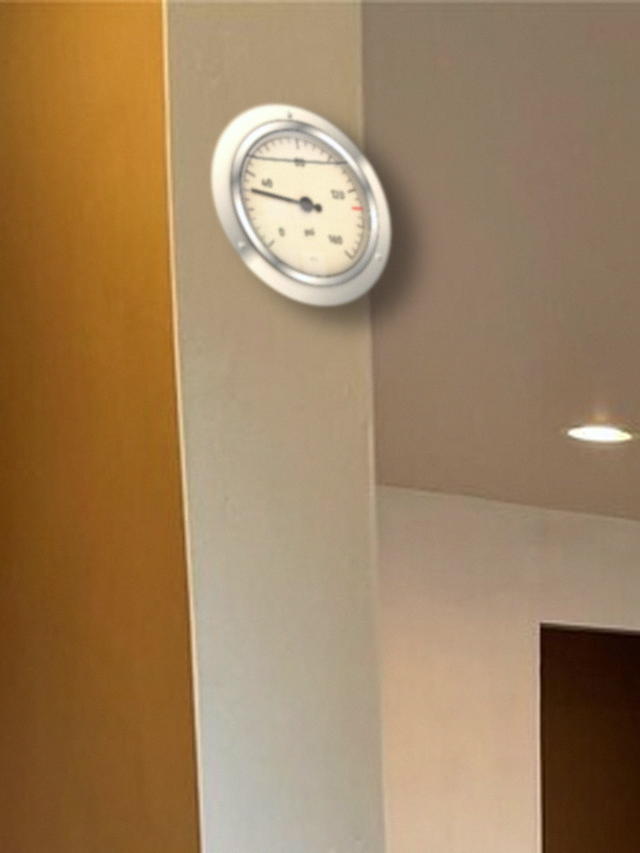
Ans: 30
